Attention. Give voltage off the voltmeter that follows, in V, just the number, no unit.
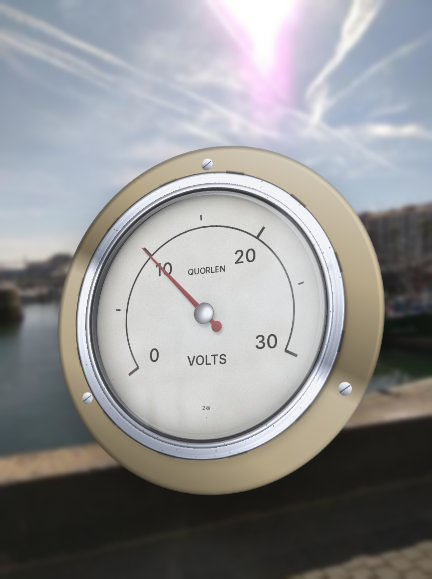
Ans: 10
